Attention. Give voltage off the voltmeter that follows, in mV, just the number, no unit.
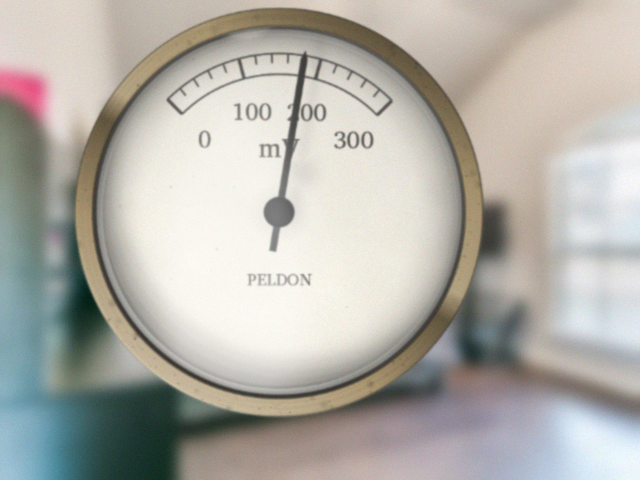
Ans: 180
